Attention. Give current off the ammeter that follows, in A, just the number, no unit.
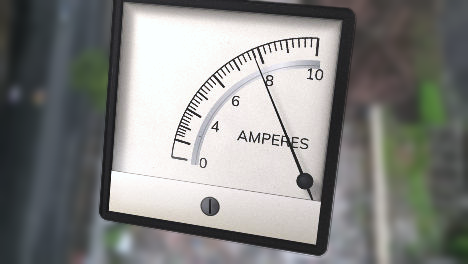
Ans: 7.8
